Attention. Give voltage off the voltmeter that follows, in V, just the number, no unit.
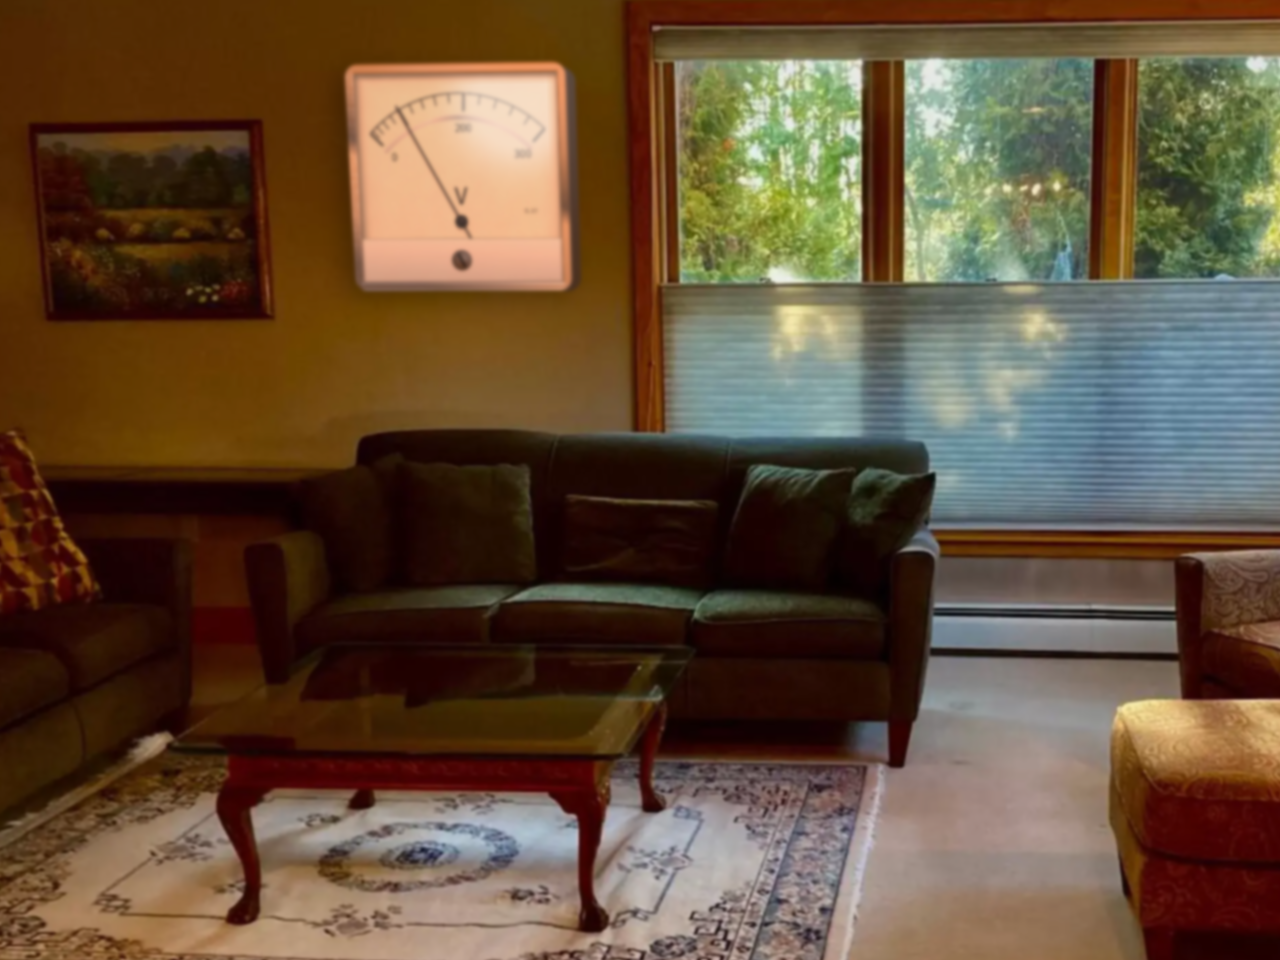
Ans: 100
